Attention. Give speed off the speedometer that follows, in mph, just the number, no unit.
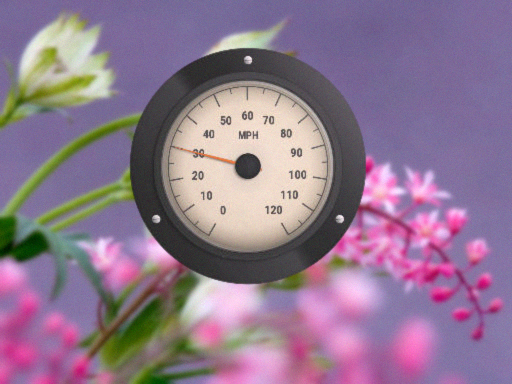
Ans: 30
